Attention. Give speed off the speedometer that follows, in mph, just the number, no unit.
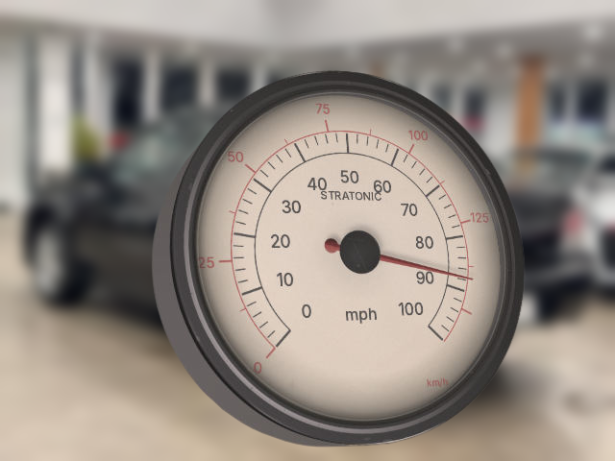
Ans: 88
